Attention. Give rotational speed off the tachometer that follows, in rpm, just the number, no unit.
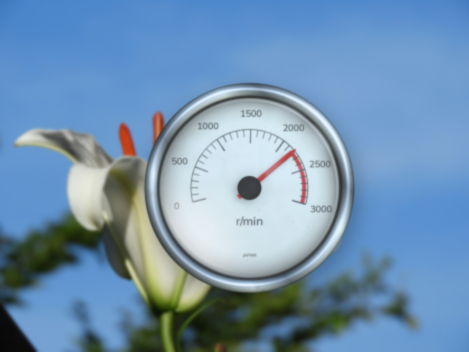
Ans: 2200
